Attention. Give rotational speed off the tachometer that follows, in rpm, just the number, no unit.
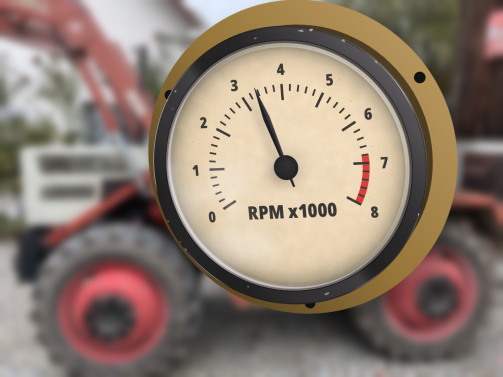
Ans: 3400
